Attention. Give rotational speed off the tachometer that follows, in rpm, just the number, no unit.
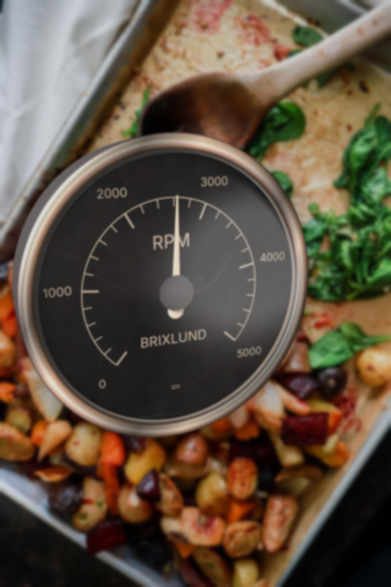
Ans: 2600
